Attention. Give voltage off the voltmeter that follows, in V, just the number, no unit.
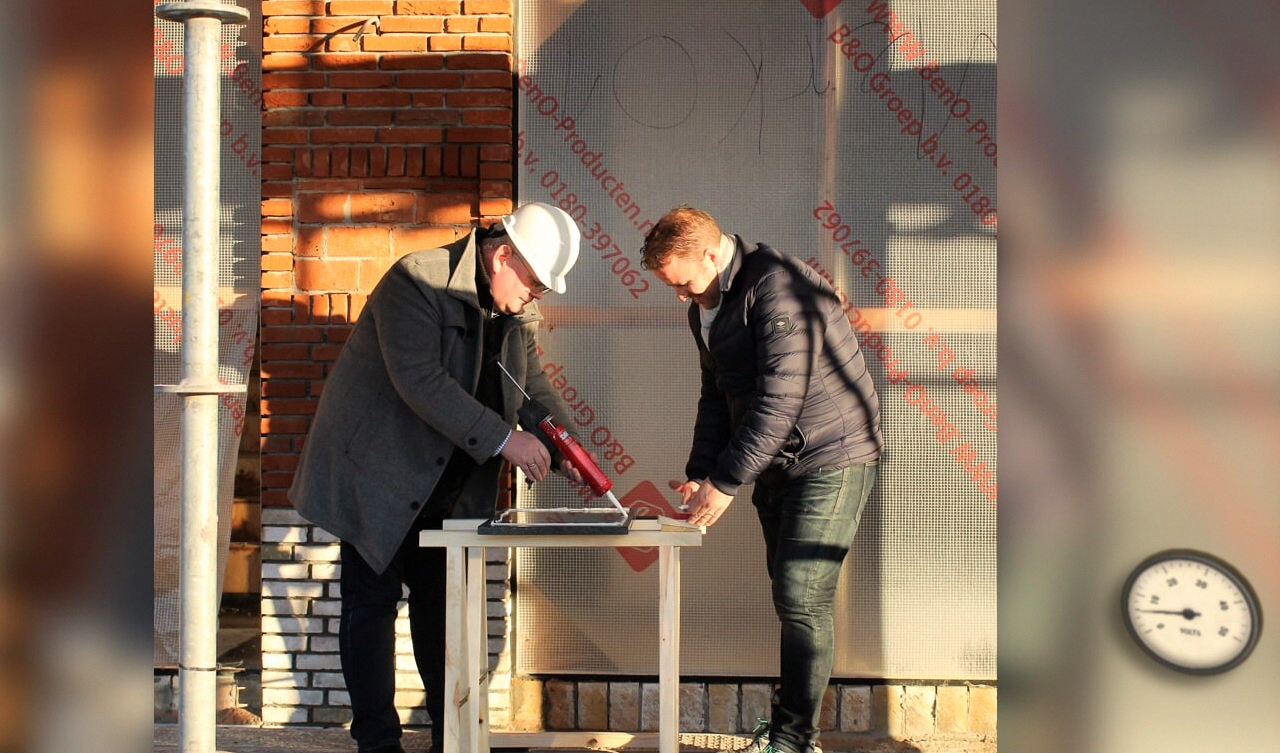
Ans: 6
